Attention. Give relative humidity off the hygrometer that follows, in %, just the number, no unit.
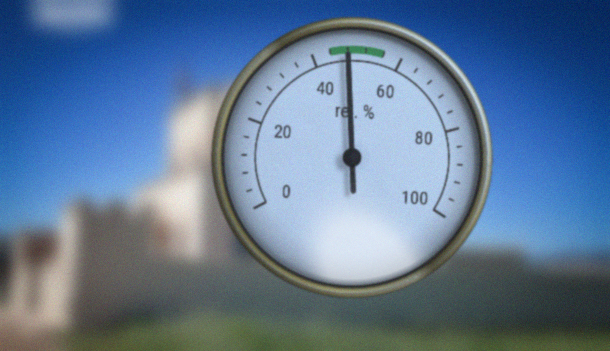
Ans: 48
